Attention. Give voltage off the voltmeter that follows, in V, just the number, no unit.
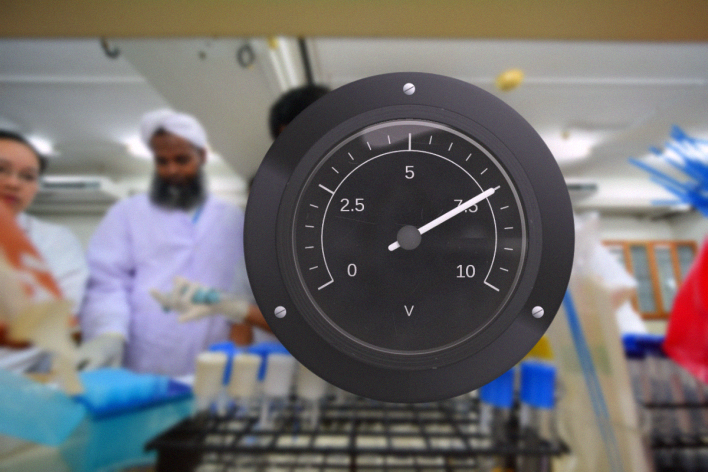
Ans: 7.5
